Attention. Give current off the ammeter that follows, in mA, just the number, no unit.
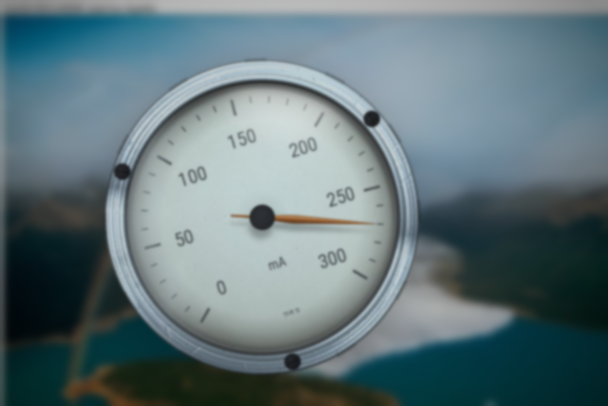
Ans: 270
